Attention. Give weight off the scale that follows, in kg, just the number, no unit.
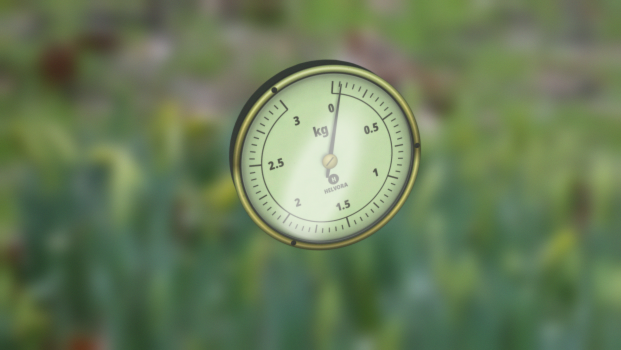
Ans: 0.05
